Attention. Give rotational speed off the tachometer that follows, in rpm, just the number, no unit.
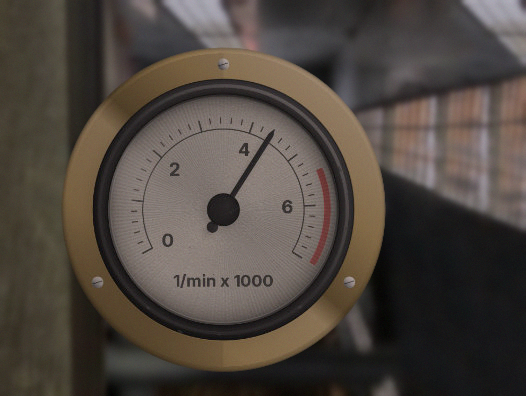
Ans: 4400
